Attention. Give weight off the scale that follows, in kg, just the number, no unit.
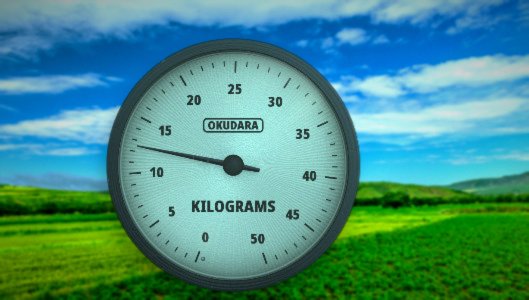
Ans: 12.5
